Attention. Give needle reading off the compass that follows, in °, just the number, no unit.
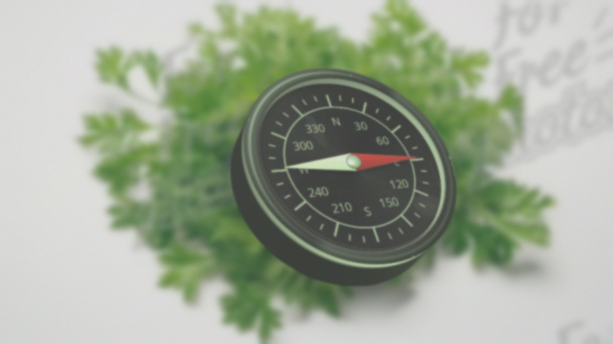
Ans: 90
